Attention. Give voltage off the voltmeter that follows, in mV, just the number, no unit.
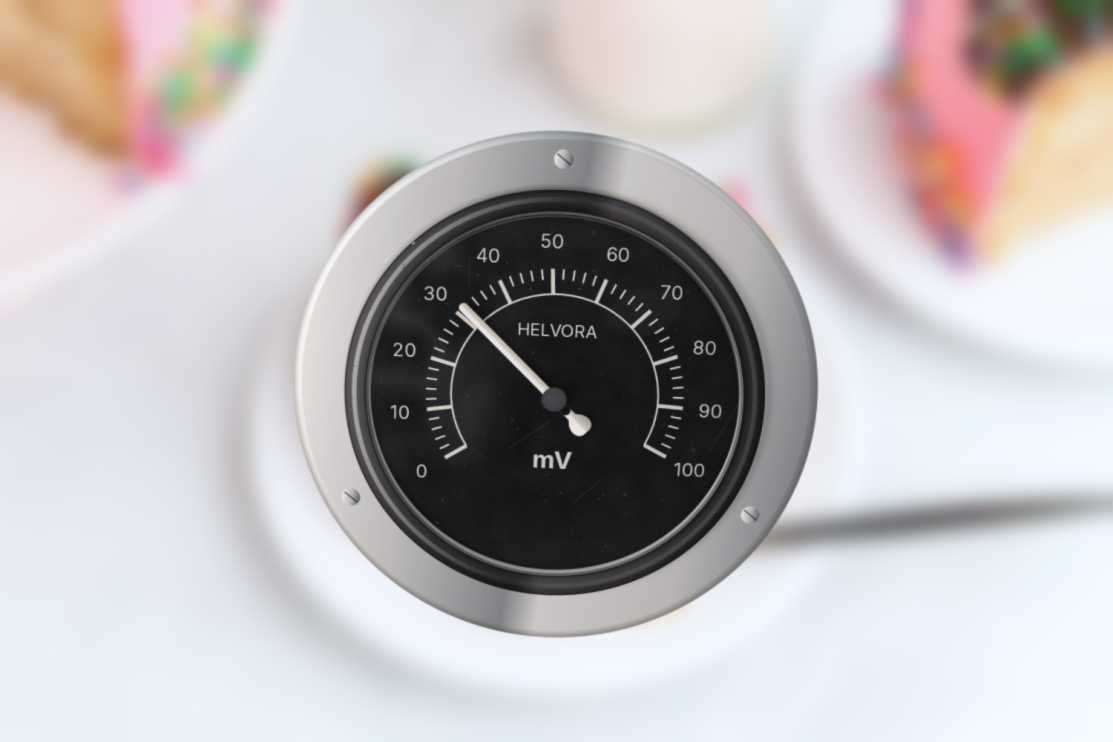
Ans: 32
